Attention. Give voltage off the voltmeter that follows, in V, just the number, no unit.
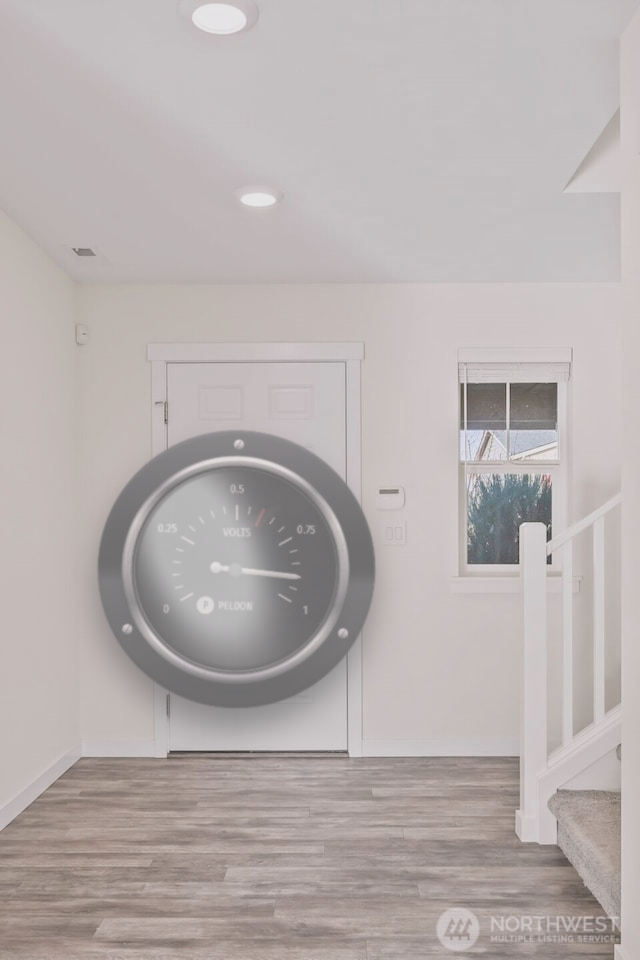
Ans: 0.9
